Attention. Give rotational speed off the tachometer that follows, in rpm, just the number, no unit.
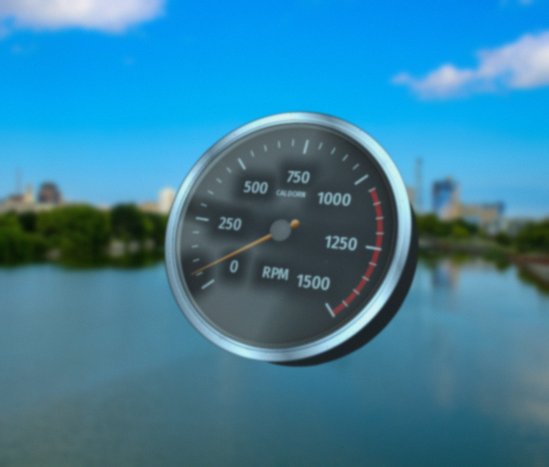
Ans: 50
